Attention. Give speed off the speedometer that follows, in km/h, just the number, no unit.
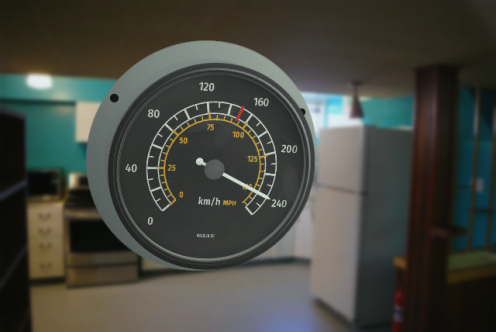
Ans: 240
